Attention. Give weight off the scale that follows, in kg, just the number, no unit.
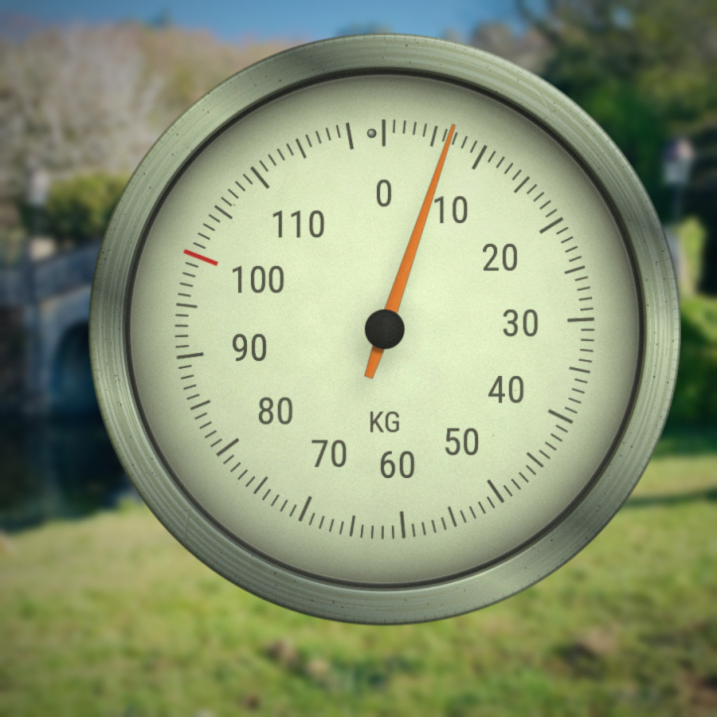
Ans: 6.5
